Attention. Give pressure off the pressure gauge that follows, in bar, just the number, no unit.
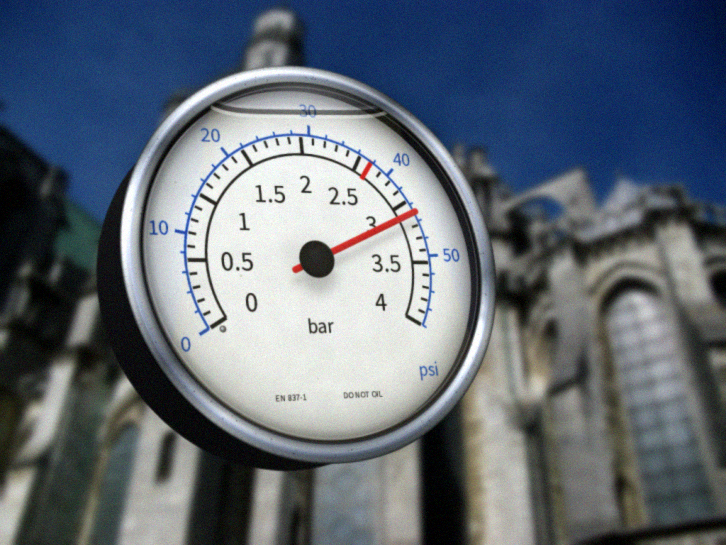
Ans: 3.1
